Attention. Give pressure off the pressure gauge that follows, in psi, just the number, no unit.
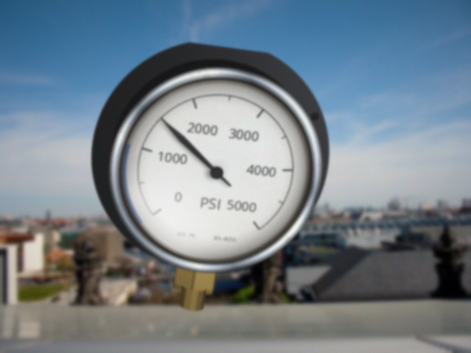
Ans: 1500
